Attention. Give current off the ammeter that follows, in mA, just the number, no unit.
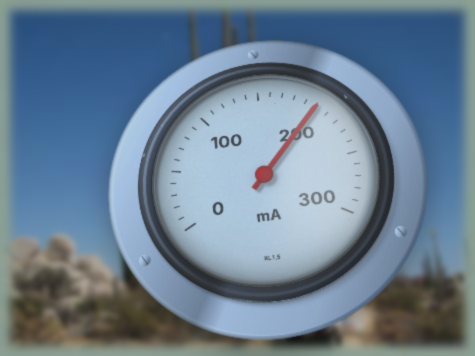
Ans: 200
